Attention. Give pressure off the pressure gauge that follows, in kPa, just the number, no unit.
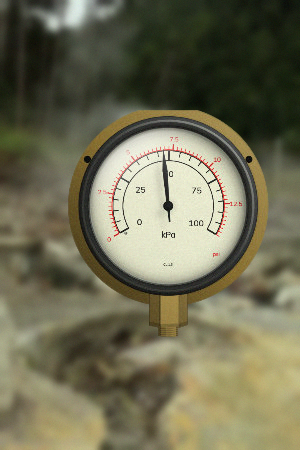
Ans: 47.5
